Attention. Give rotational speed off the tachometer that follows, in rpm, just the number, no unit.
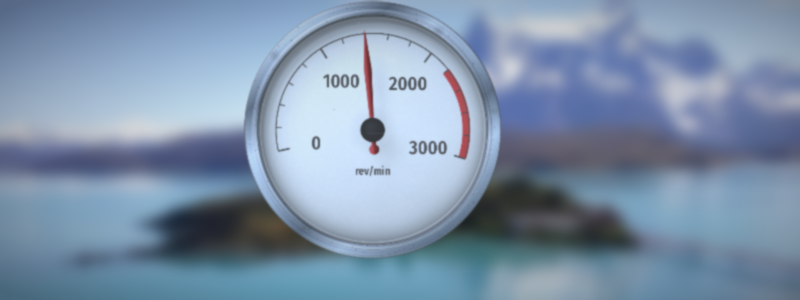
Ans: 1400
